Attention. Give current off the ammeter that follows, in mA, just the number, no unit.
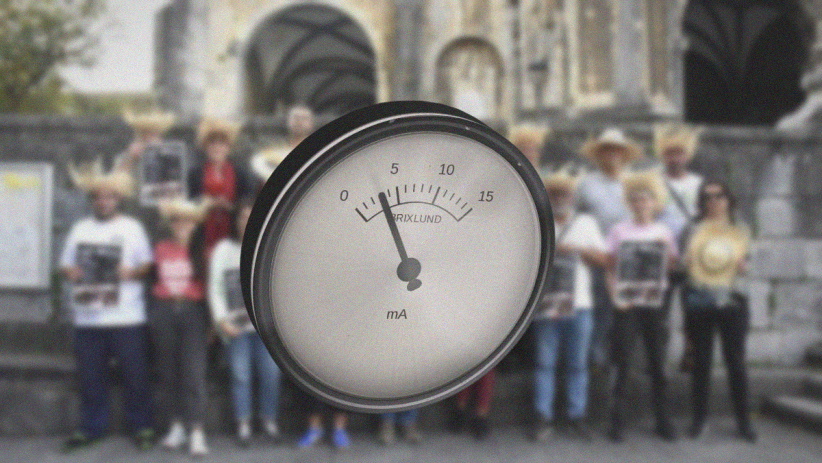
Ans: 3
